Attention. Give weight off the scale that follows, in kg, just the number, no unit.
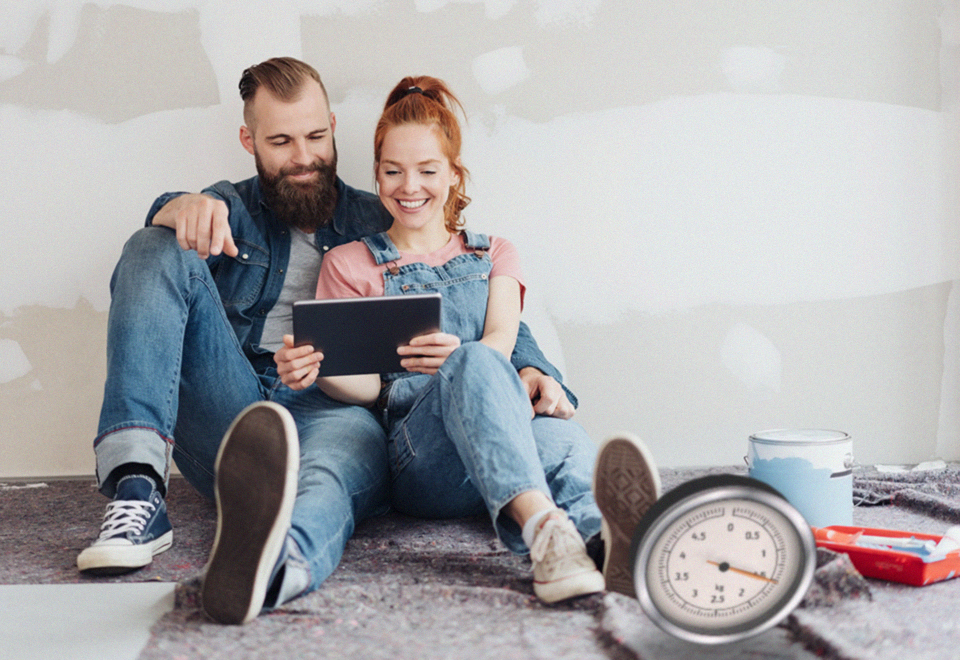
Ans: 1.5
